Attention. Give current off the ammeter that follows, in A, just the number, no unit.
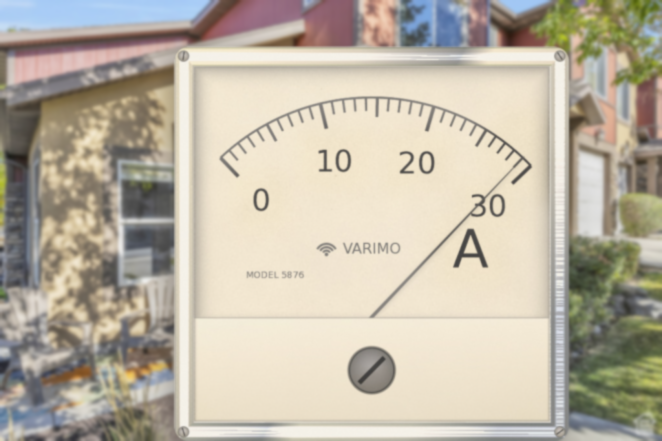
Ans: 29
